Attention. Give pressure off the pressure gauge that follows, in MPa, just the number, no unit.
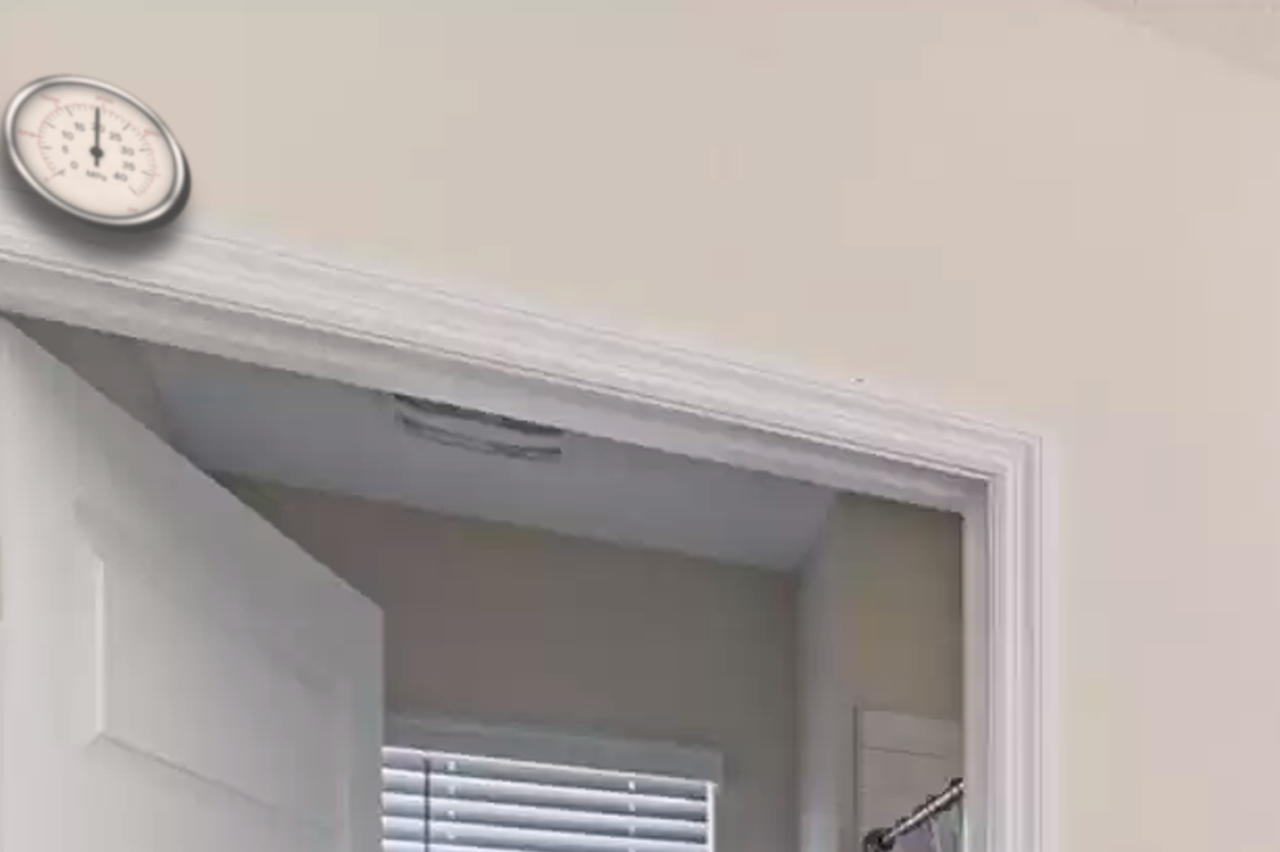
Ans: 20
